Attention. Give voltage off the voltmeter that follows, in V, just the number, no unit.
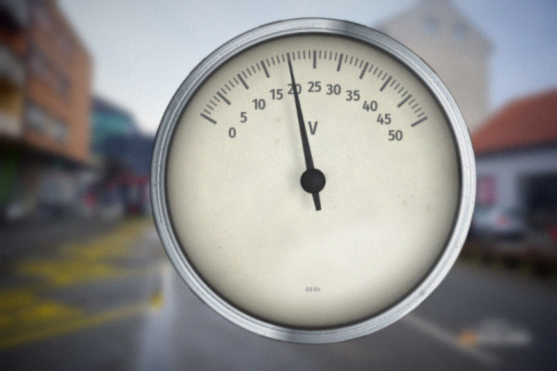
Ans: 20
